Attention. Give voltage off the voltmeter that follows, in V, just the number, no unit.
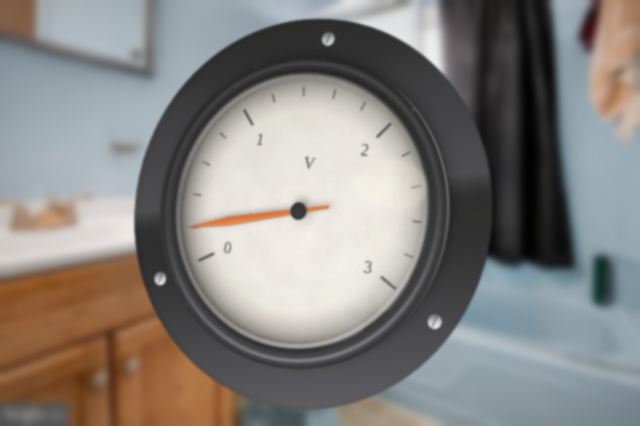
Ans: 0.2
